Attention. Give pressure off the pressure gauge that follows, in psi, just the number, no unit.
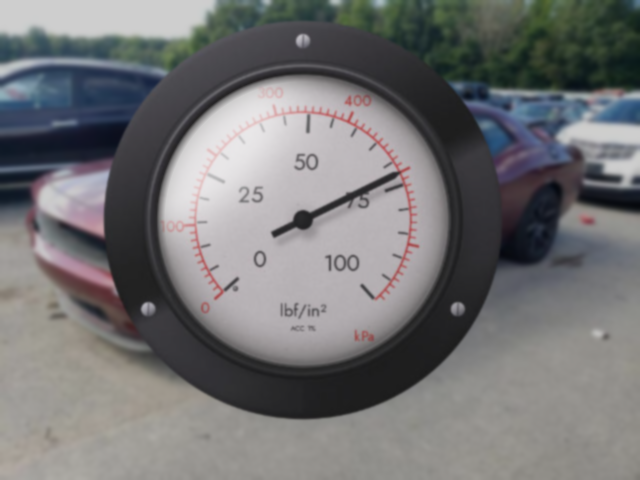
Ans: 72.5
